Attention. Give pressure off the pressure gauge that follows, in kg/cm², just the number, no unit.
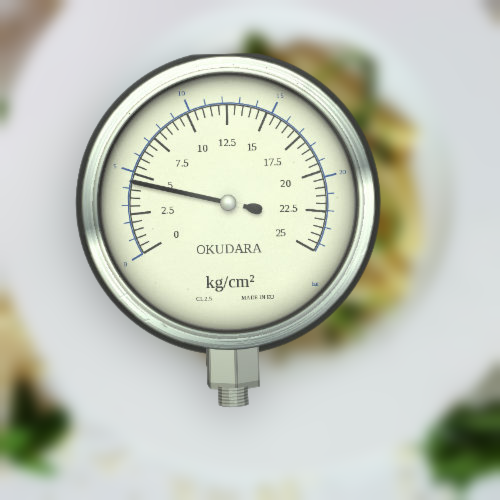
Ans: 4.5
